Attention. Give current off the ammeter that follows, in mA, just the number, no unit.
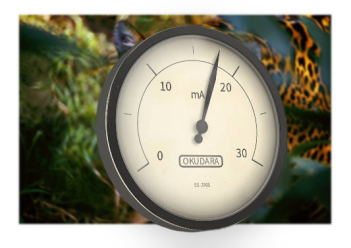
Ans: 17.5
